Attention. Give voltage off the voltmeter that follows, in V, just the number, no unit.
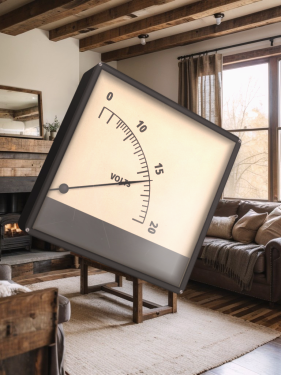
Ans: 16
